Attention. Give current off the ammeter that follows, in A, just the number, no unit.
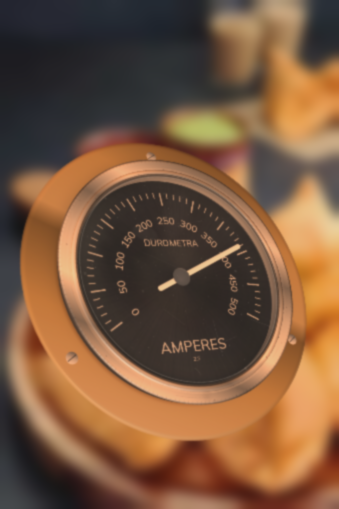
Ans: 390
